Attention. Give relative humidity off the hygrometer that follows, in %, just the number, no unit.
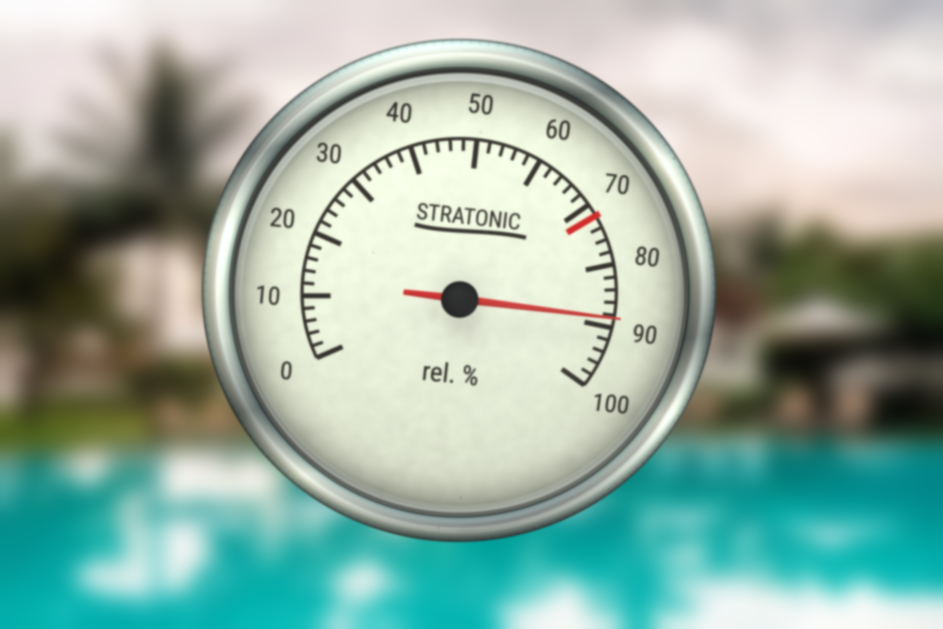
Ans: 88
